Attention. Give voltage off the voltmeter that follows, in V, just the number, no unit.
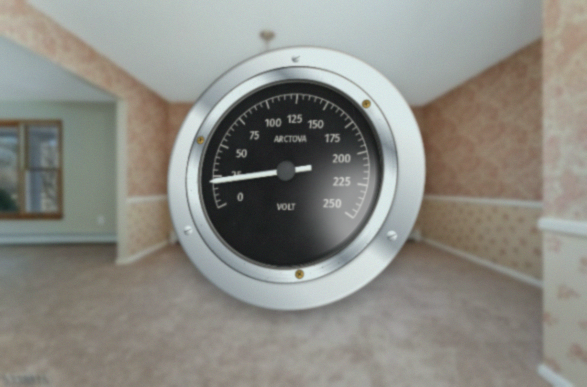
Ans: 20
